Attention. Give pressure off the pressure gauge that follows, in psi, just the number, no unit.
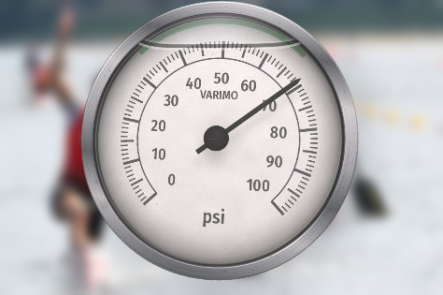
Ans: 69
